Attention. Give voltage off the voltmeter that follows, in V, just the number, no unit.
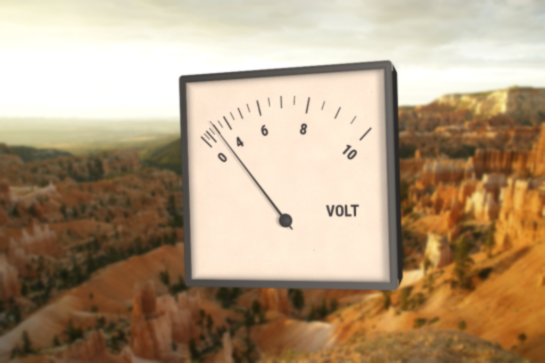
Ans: 3
